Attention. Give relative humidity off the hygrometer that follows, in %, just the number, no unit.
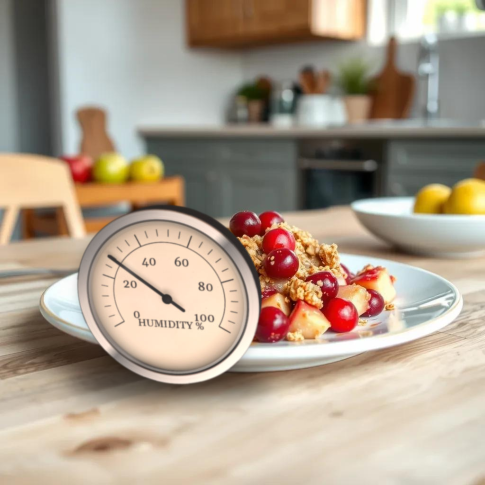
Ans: 28
